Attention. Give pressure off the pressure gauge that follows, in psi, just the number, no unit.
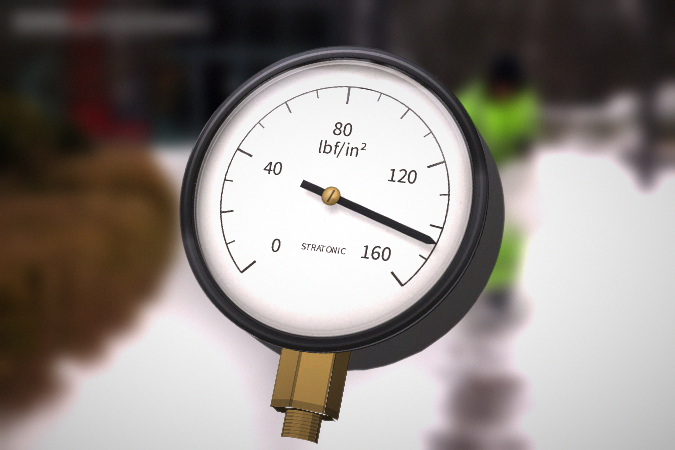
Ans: 145
